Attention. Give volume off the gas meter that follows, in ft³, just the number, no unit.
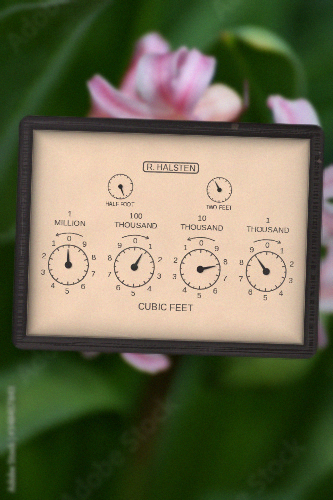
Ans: 7900
